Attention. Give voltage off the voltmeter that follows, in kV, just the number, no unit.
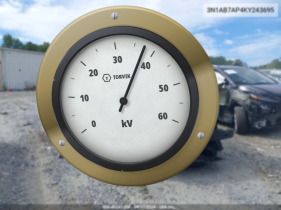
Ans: 37.5
